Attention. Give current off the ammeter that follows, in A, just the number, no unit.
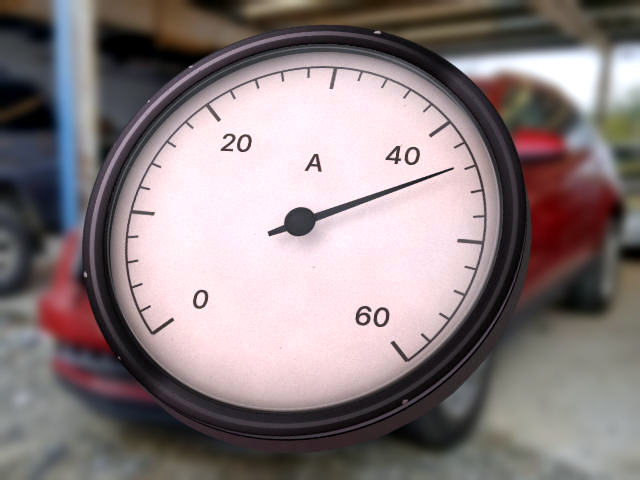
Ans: 44
